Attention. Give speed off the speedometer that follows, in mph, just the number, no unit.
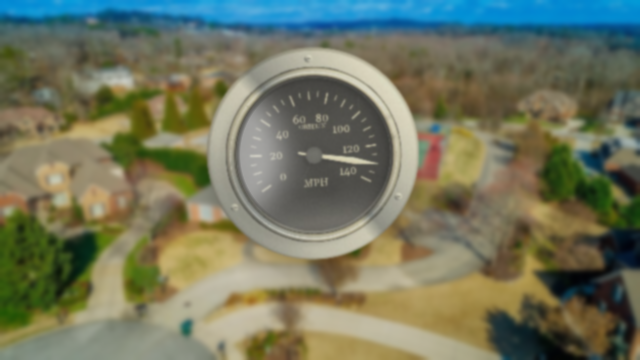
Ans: 130
